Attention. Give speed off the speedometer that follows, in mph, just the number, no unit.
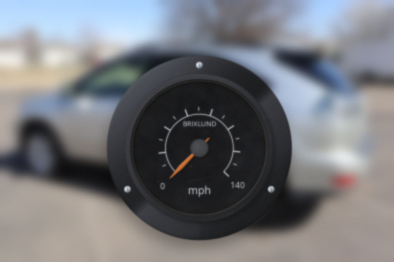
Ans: 0
